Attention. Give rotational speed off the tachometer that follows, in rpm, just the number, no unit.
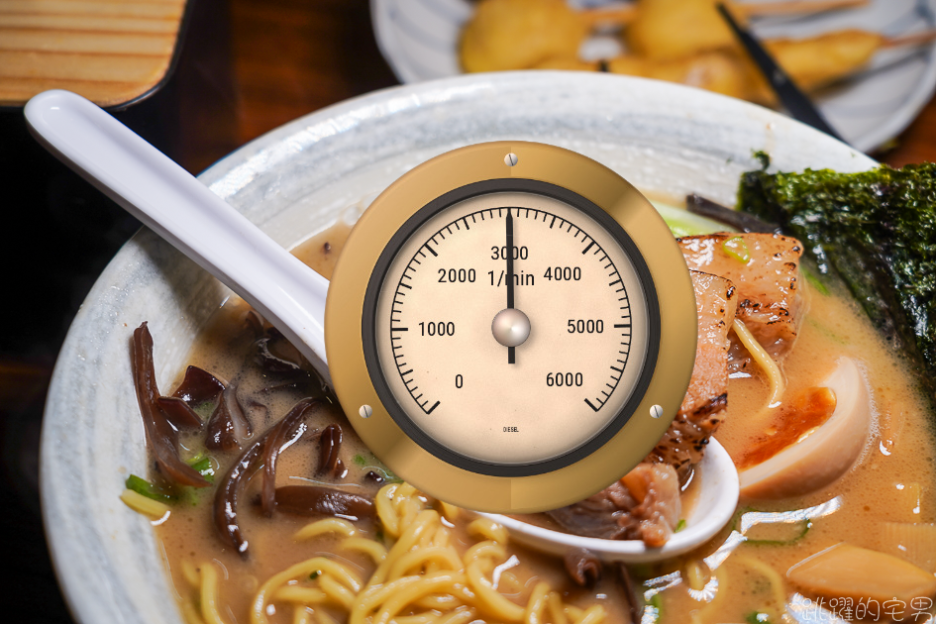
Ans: 3000
